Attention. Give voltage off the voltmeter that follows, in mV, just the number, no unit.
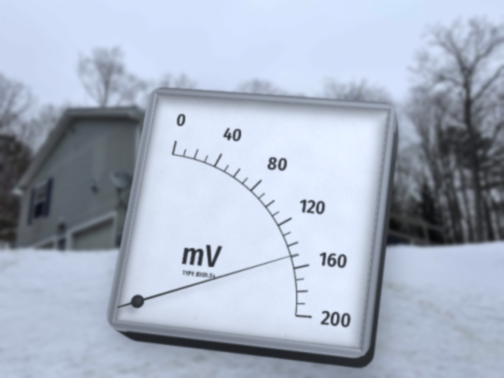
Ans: 150
